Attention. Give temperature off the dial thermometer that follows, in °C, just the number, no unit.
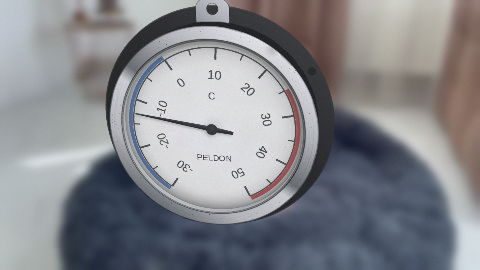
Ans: -12.5
